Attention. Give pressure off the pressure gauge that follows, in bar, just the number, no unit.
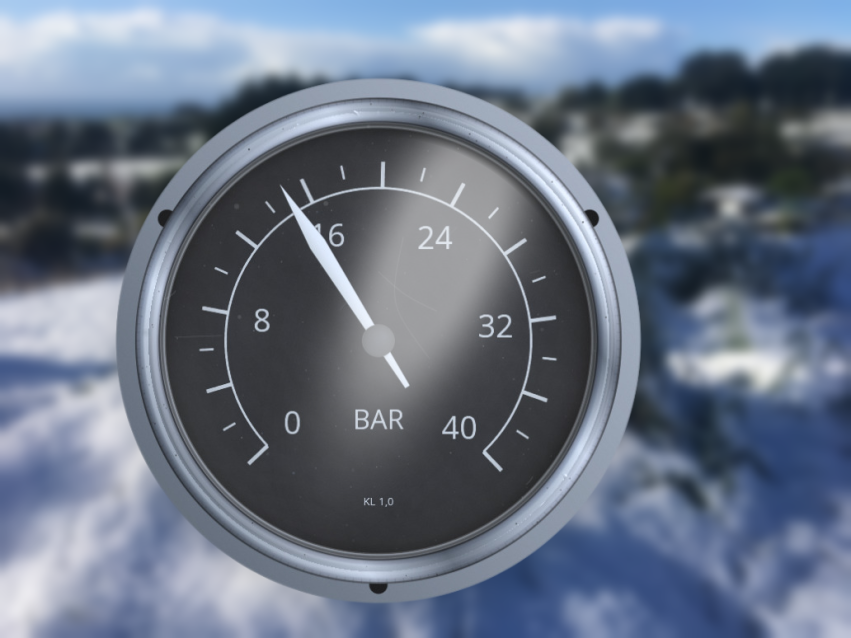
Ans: 15
